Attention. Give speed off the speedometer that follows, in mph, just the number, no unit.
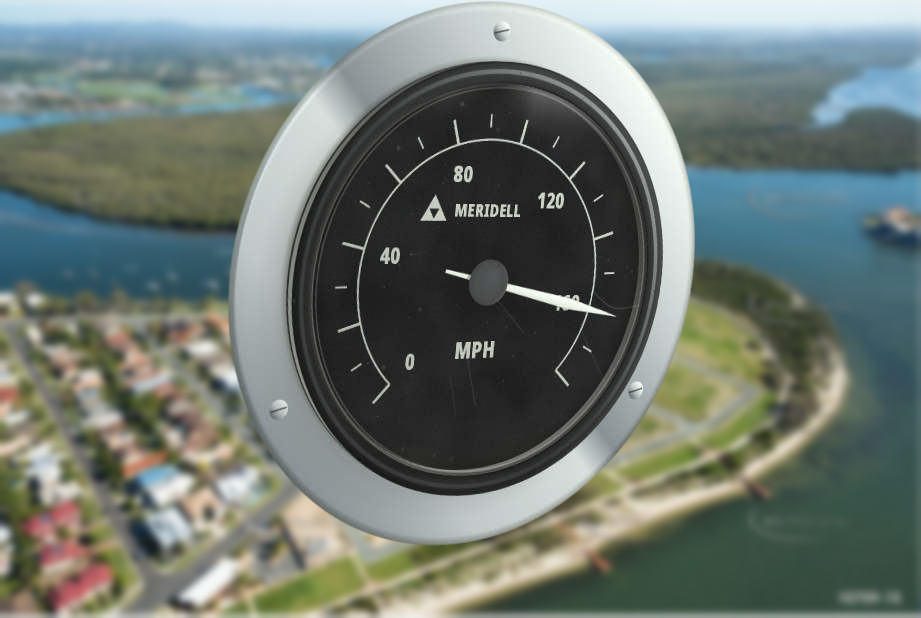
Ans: 160
